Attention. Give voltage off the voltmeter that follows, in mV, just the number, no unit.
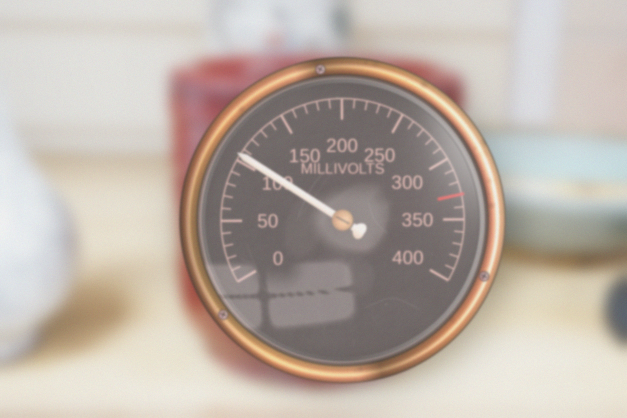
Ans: 105
